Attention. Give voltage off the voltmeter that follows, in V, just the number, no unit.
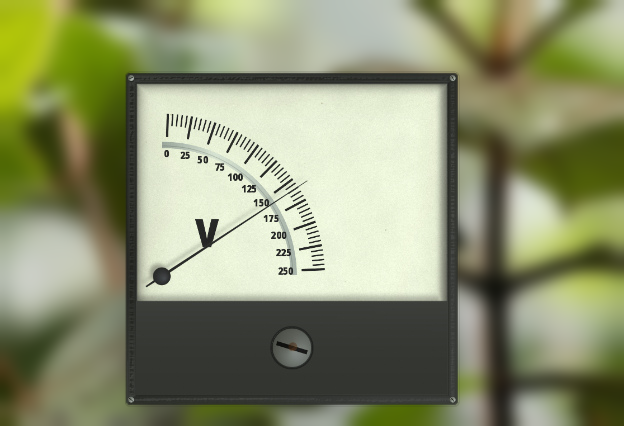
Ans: 160
